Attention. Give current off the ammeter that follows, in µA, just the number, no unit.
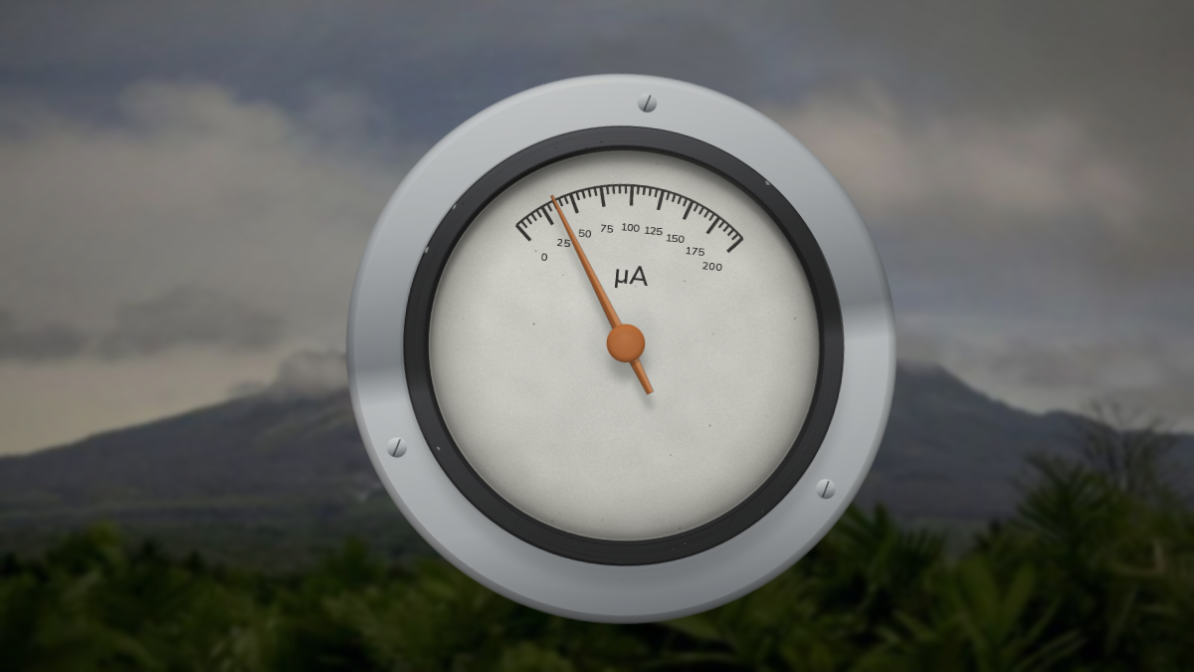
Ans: 35
